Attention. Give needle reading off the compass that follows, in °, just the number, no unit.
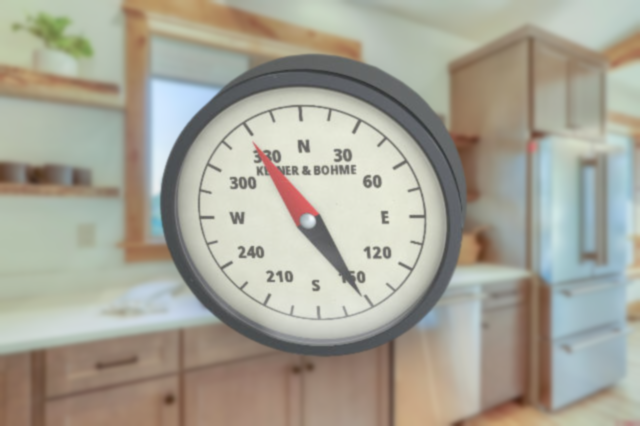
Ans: 330
